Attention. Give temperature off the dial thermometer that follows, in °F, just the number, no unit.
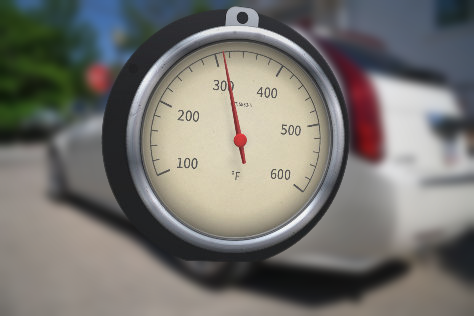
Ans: 310
